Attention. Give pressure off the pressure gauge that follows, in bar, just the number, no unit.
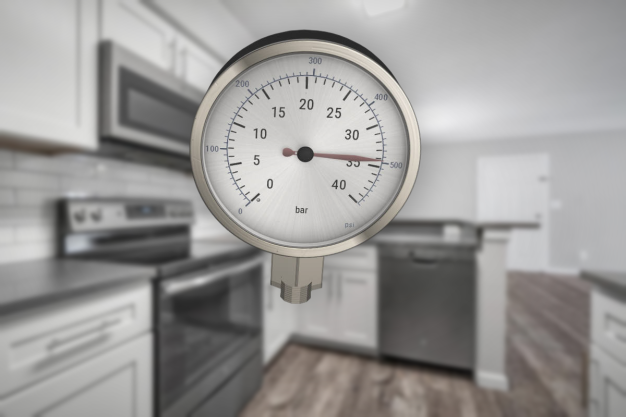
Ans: 34
